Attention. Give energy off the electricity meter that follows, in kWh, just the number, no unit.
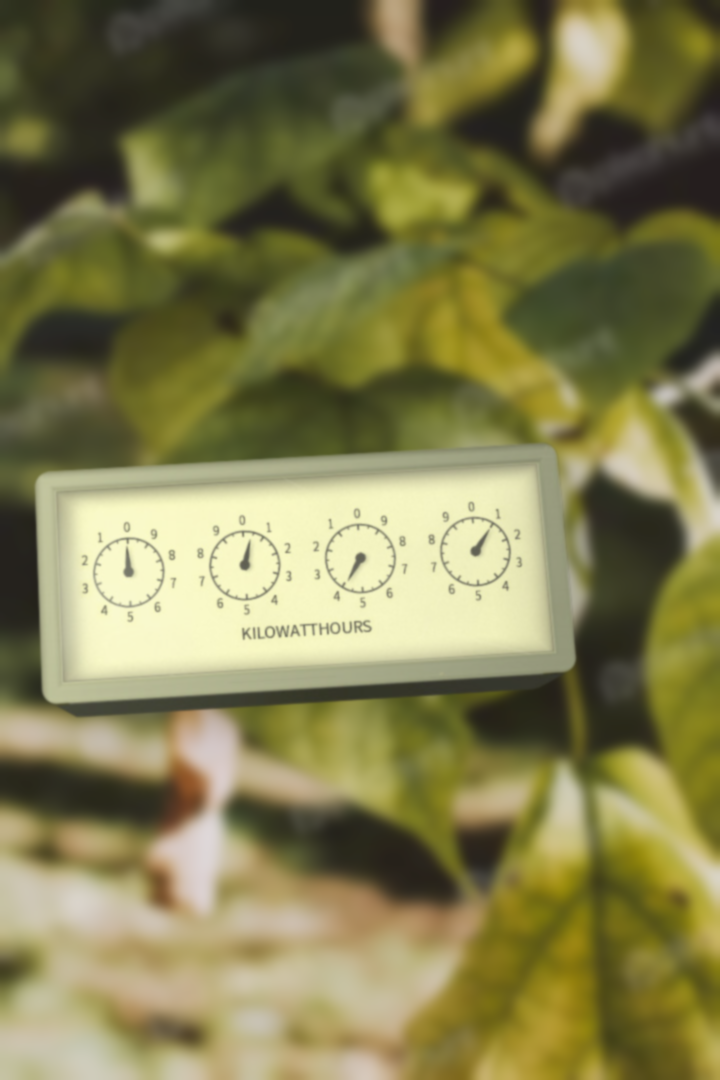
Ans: 41
